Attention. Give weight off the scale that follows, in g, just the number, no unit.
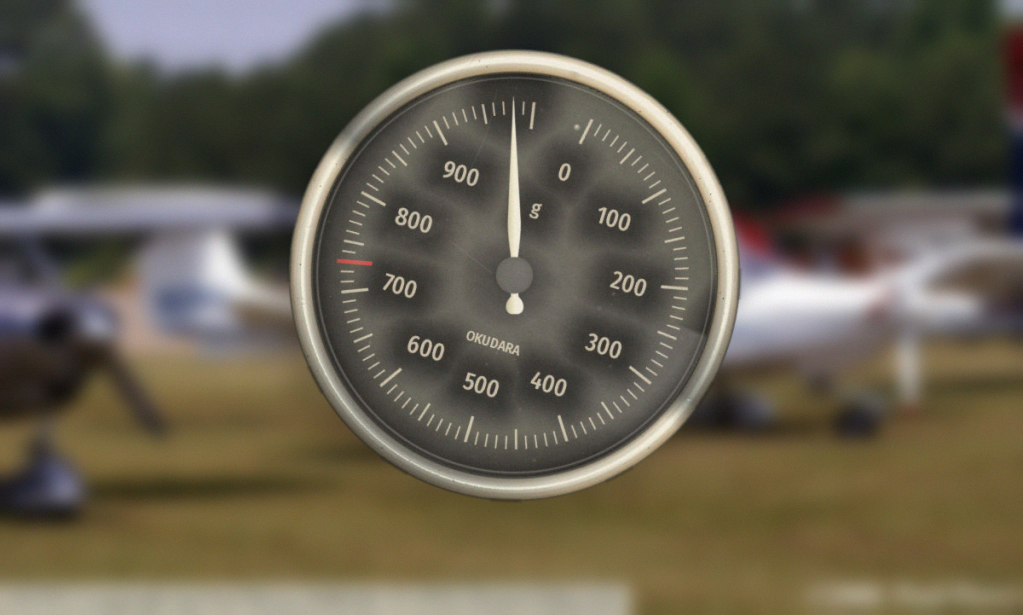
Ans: 980
